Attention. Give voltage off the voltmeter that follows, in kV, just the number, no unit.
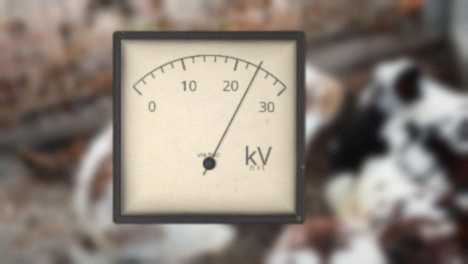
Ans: 24
